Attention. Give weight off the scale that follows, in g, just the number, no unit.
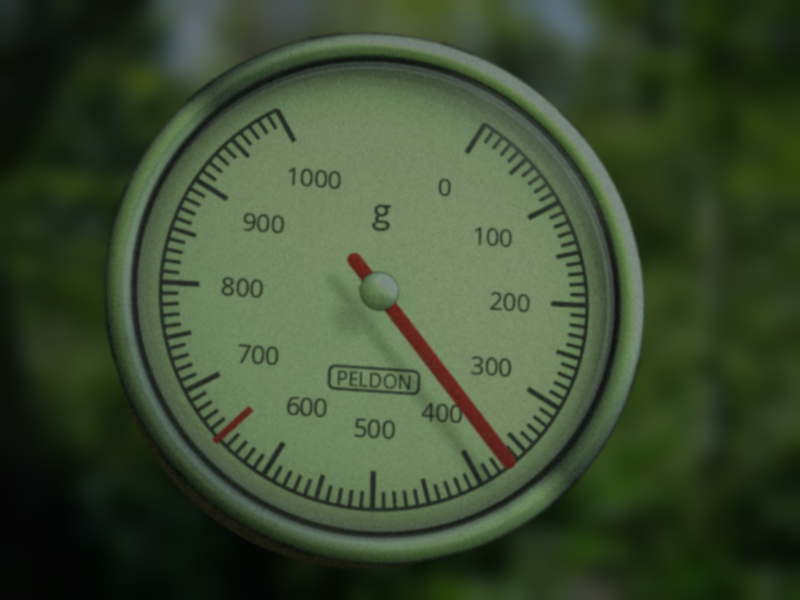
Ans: 370
